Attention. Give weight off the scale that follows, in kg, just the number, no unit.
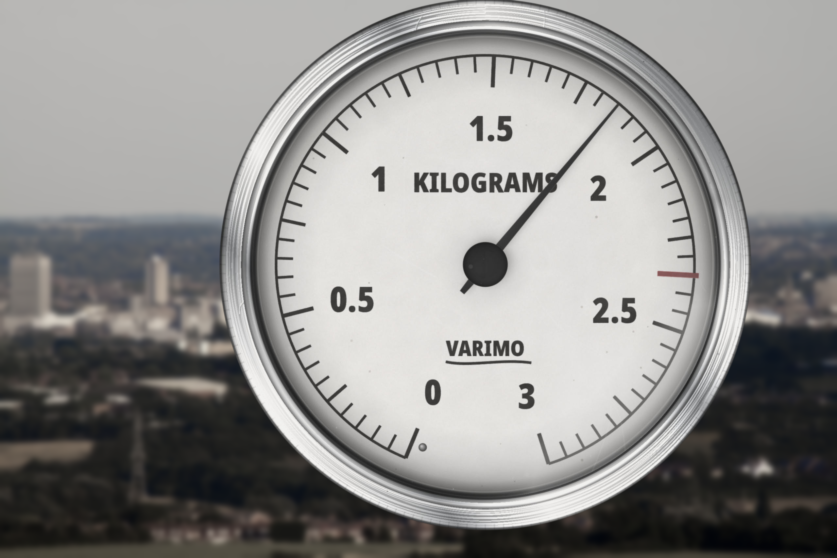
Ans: 1.85
